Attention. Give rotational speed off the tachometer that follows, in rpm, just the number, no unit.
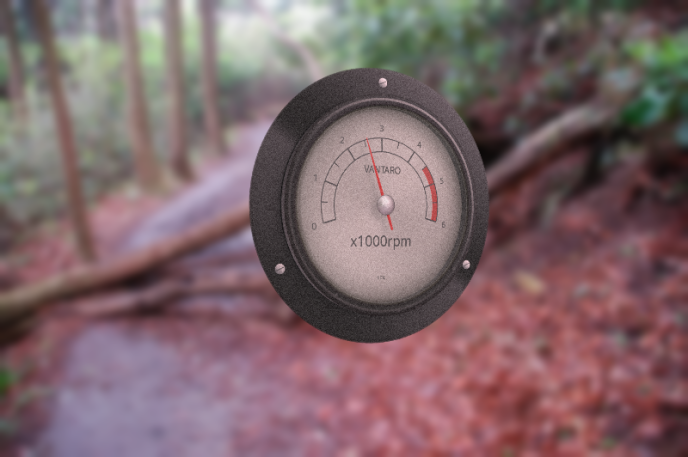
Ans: 2500
